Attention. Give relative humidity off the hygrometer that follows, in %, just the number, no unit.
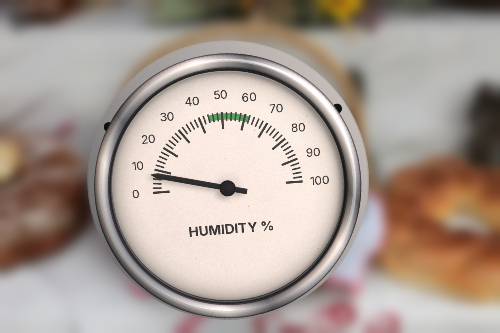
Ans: 8
